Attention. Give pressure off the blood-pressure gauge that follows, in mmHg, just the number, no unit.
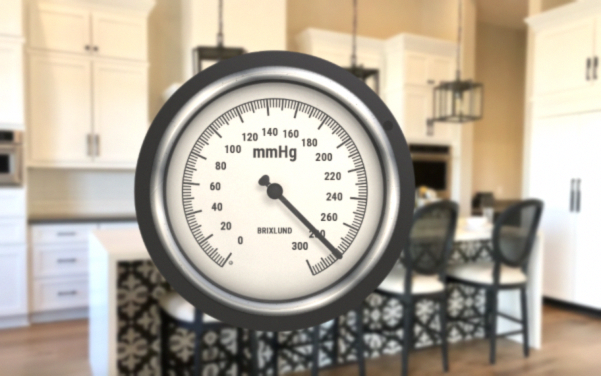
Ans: 280
